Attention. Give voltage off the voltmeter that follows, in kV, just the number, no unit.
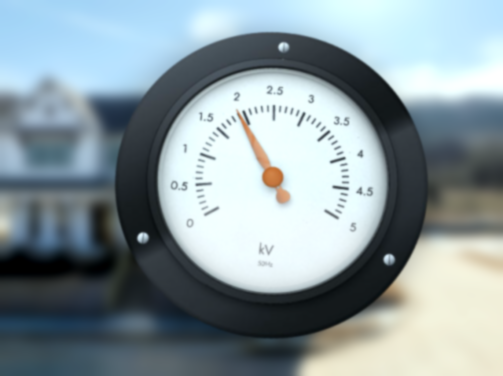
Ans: 1.9
